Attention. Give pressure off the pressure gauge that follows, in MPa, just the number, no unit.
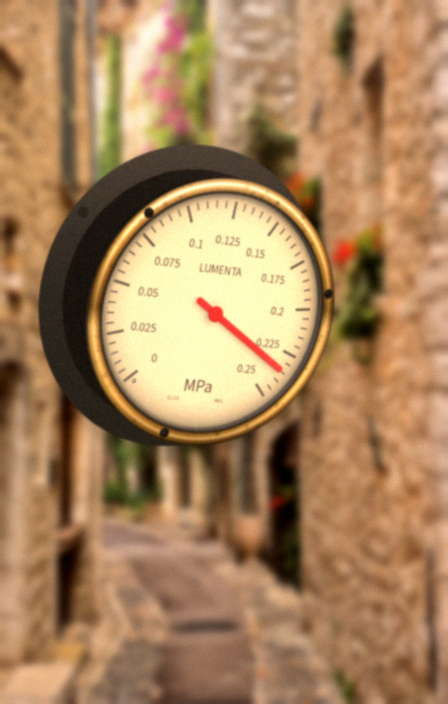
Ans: 0.235
